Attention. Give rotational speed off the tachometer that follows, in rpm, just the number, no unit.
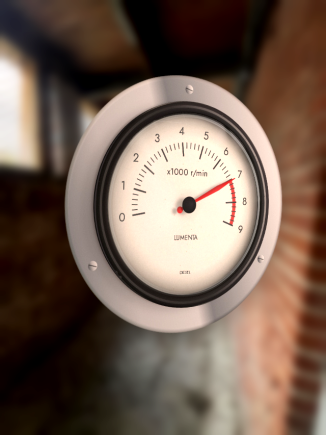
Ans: 7000
